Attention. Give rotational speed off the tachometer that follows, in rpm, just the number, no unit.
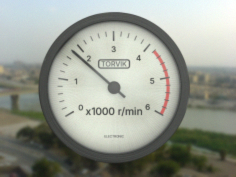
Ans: 1800
